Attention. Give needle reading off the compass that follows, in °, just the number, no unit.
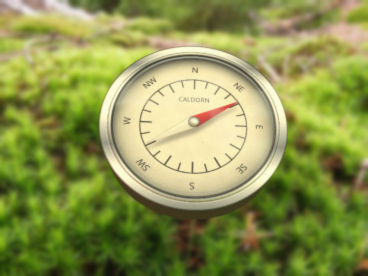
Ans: 60
